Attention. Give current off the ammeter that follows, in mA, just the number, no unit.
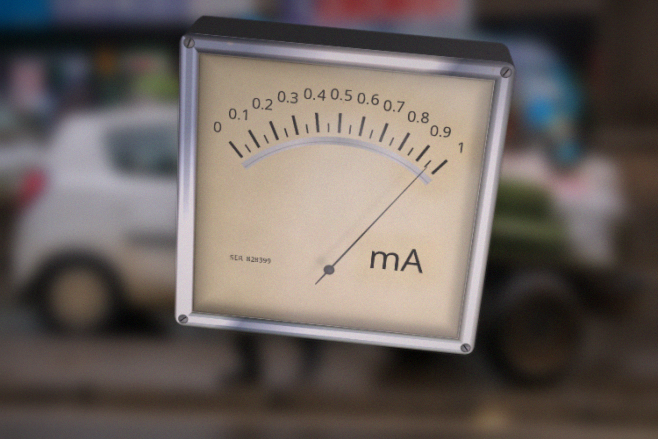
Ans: 0.95
